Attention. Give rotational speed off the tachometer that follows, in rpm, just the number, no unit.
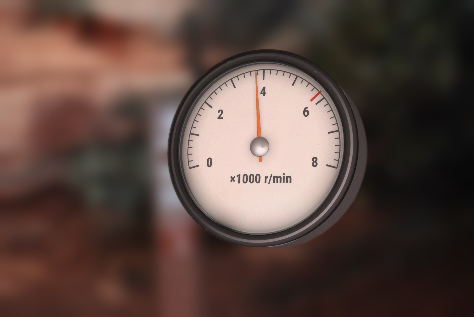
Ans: 3800
